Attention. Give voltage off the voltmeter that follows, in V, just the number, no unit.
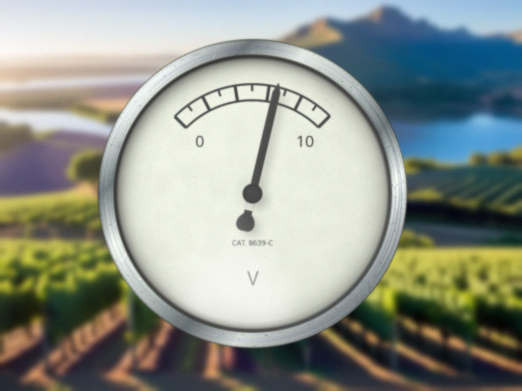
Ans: 6.5
